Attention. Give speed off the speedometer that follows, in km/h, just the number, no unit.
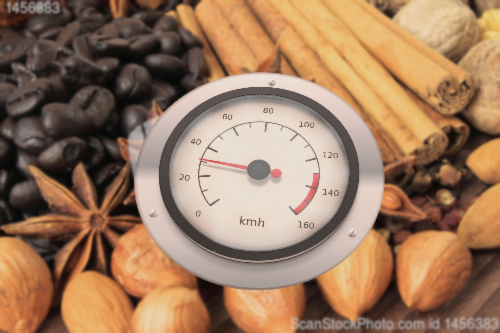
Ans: 30
